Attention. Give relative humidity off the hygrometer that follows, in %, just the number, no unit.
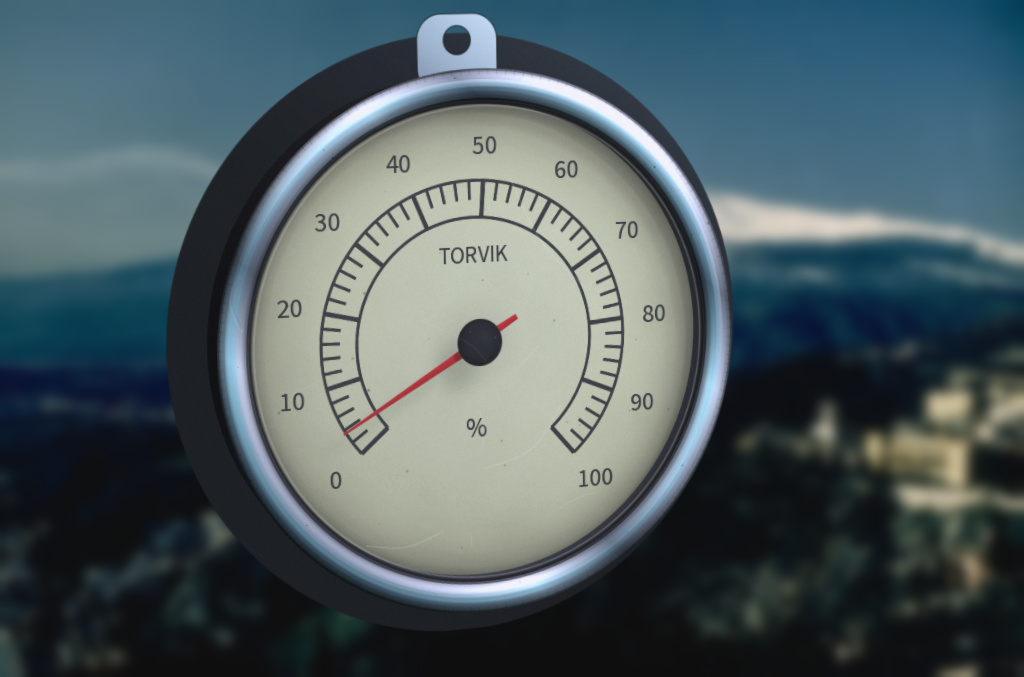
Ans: 4
